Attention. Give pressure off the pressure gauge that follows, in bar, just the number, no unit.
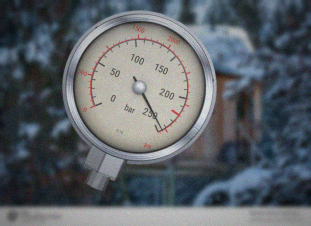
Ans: 245
